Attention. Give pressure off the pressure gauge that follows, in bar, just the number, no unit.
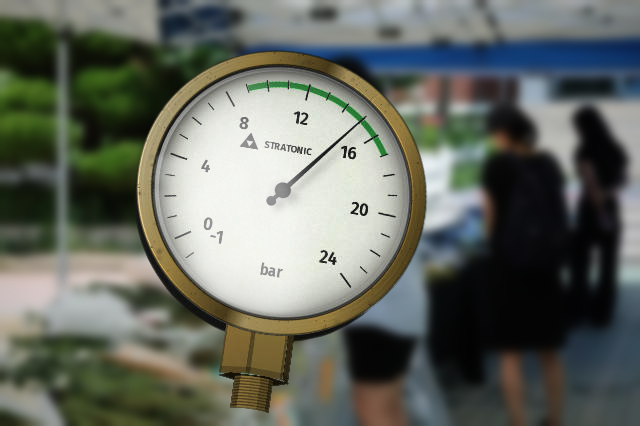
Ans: 15
